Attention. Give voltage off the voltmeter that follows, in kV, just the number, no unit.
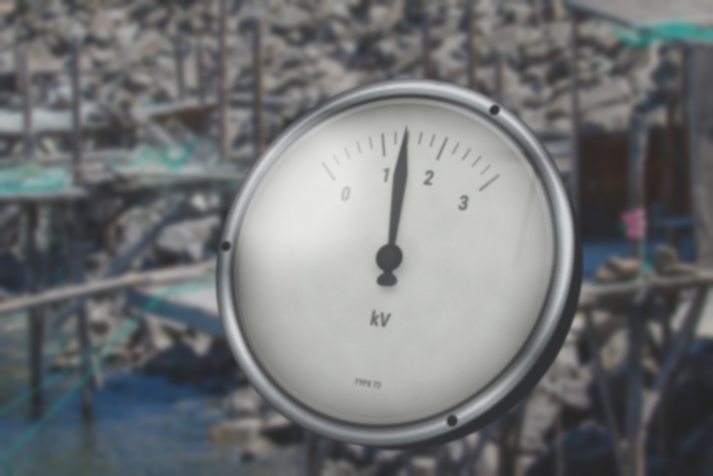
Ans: 1.4
